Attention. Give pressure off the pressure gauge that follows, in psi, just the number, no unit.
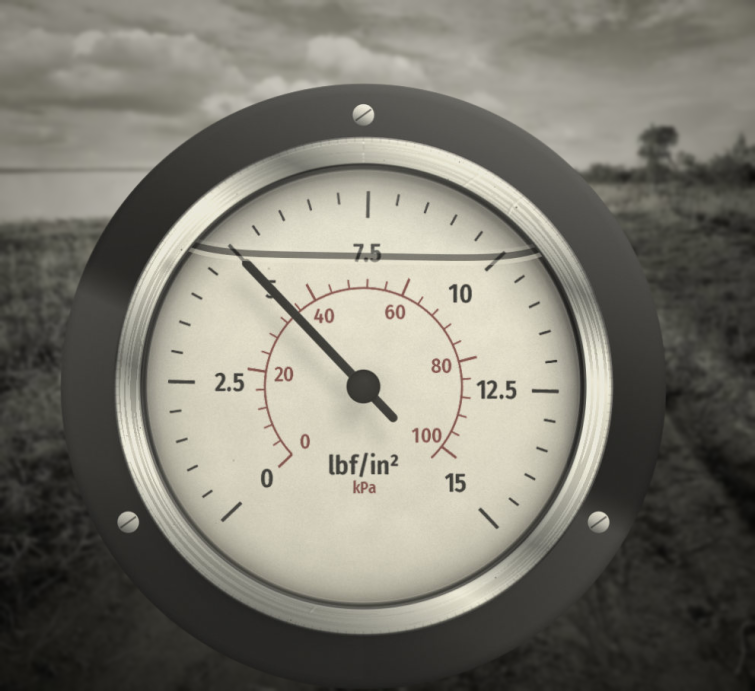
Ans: 5
